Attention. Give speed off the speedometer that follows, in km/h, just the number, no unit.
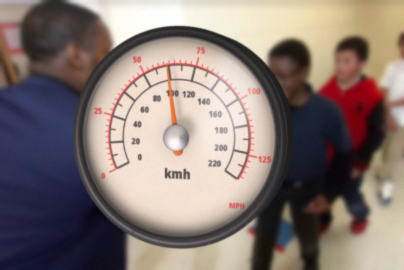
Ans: 100
